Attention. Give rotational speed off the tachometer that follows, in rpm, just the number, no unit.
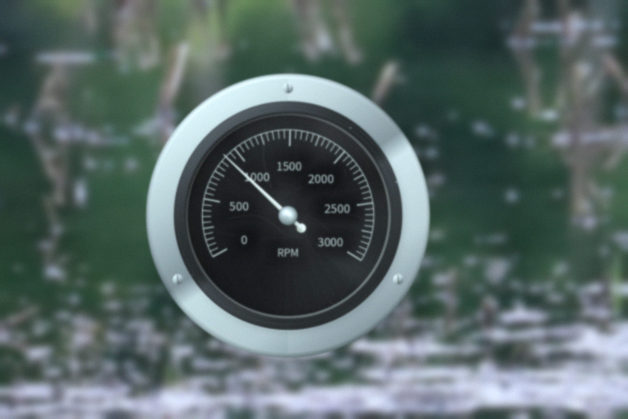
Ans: 900
